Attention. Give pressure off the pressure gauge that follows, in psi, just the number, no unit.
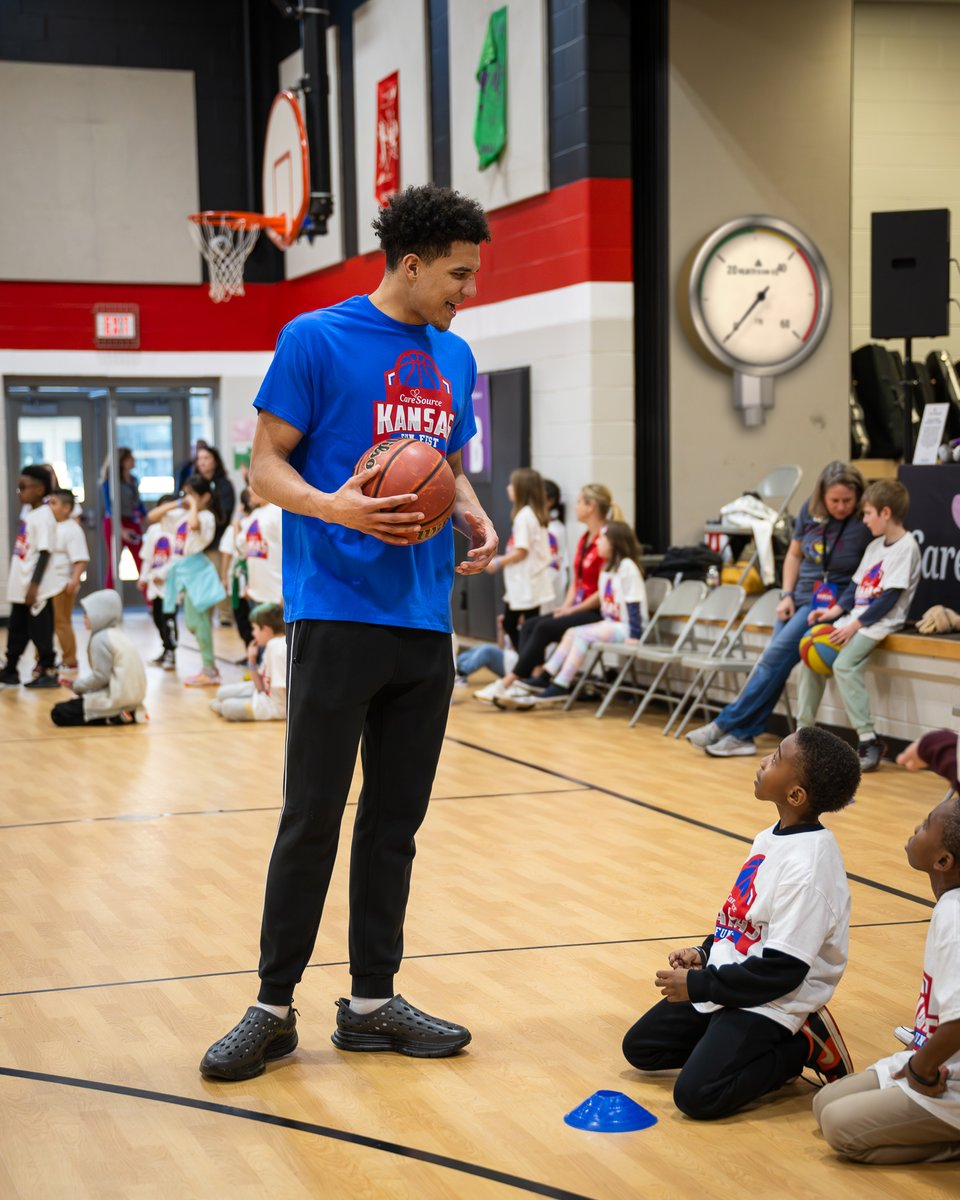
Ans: 0
